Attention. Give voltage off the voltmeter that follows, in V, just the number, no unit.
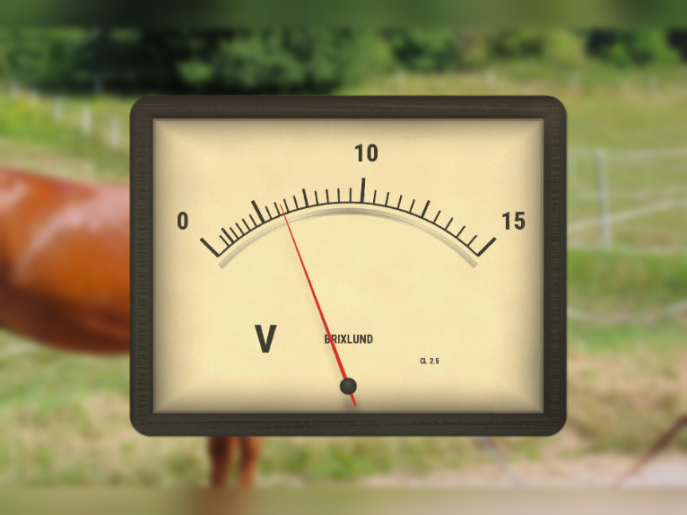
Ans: 6.25
